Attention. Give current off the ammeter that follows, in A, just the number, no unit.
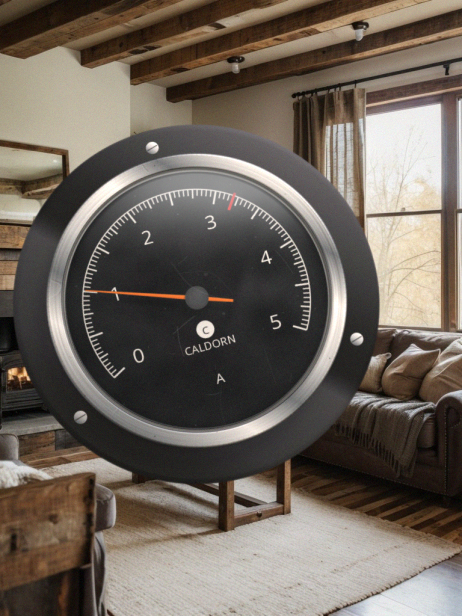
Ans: 1
